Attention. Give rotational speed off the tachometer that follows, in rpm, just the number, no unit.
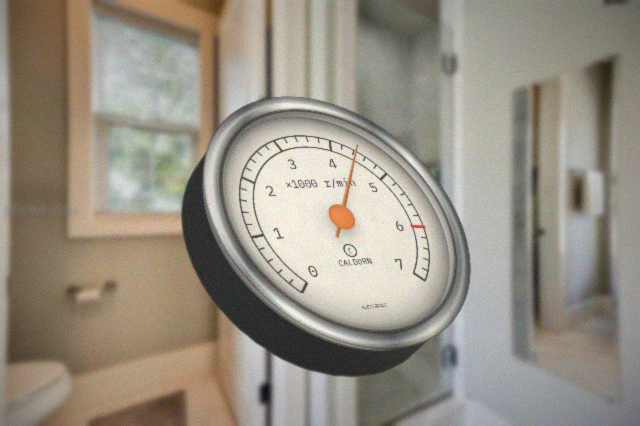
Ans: 4400
